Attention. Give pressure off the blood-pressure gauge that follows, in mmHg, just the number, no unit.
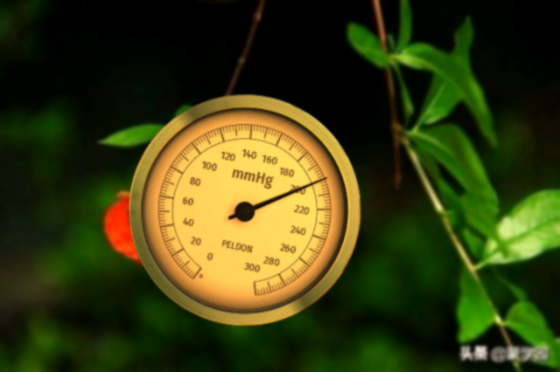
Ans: 200
